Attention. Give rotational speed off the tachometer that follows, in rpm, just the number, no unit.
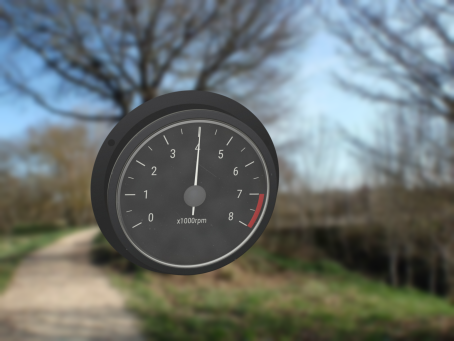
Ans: 4000
